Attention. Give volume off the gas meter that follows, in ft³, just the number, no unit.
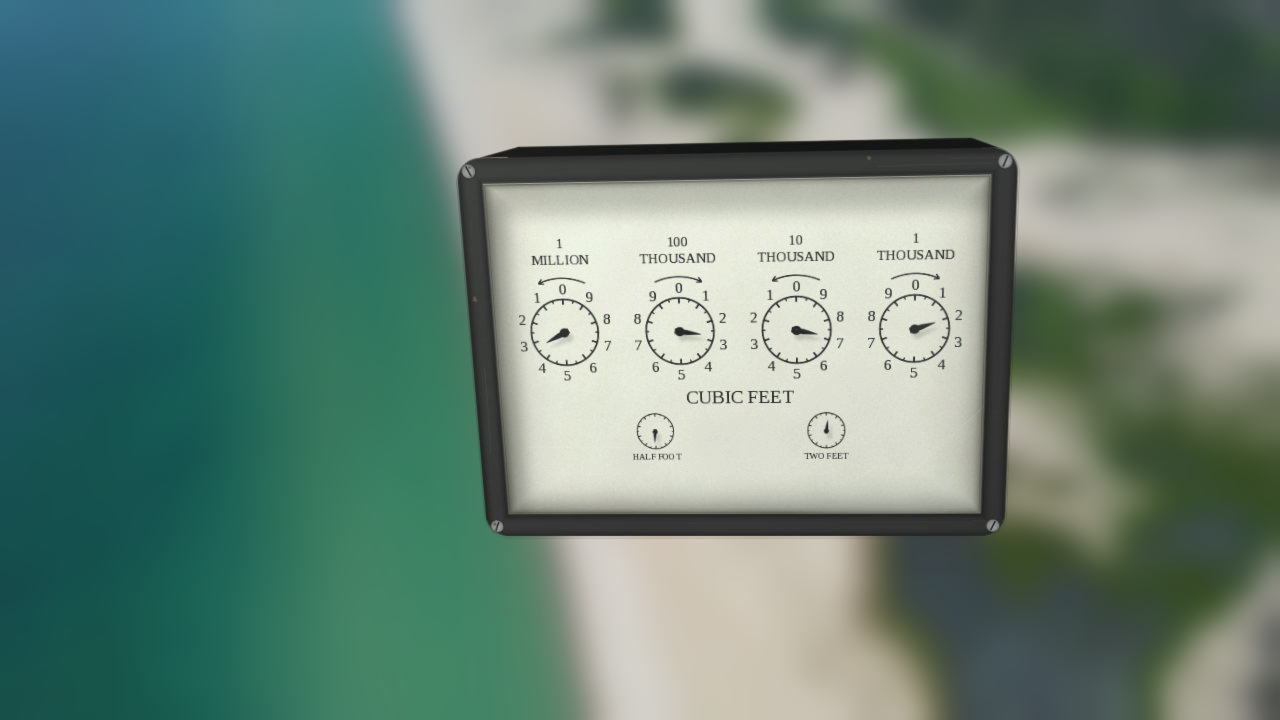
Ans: 327200
